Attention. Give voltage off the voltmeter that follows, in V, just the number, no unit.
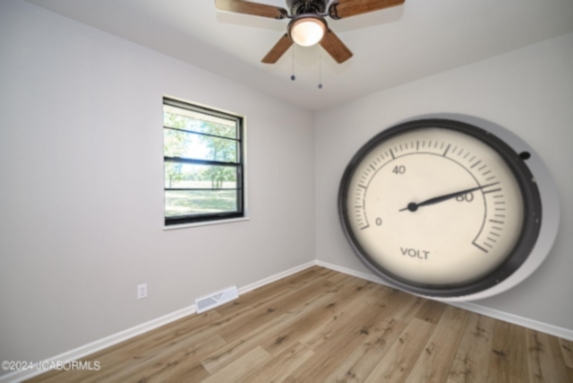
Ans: 78
